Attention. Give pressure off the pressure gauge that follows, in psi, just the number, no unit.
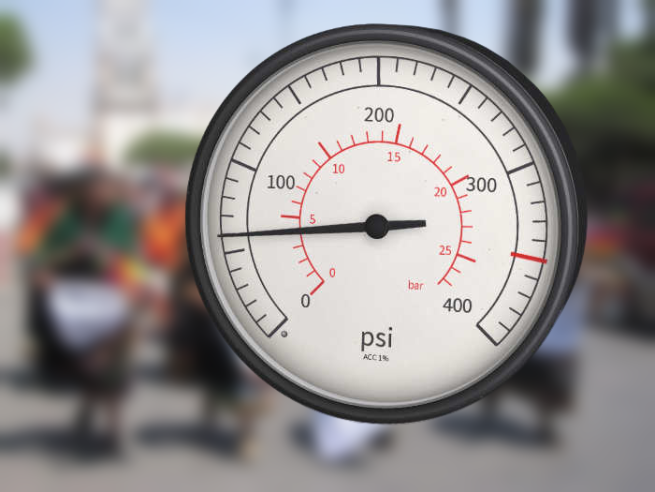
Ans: 60
